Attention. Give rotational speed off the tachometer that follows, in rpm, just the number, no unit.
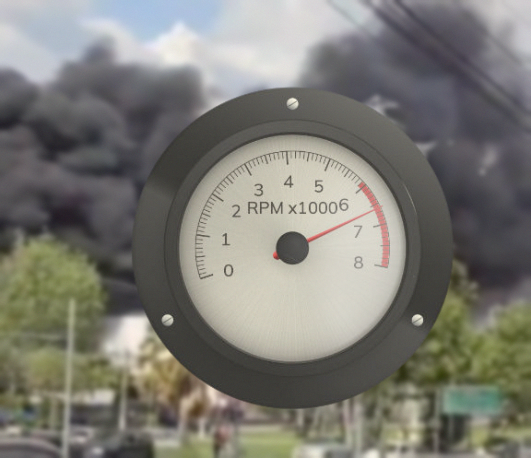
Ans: 6600
